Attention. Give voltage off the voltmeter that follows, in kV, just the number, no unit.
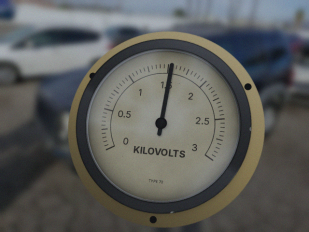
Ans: 1.55
